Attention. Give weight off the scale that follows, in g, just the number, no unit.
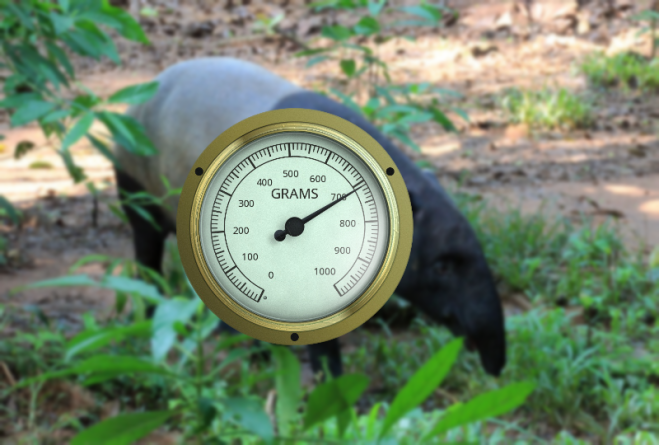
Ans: 710
